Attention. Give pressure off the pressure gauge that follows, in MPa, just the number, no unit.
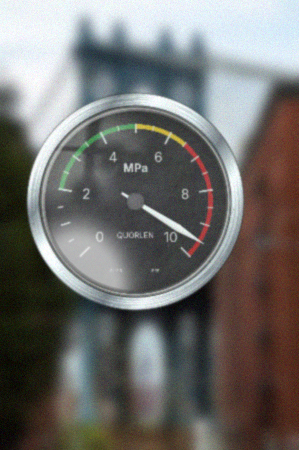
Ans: 9.5
